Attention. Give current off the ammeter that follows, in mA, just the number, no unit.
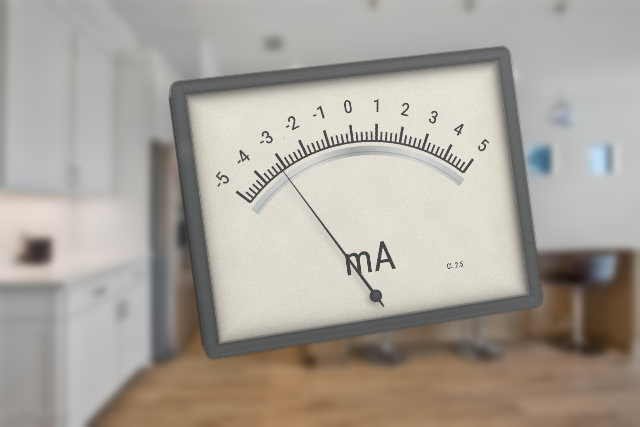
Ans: -3.2
